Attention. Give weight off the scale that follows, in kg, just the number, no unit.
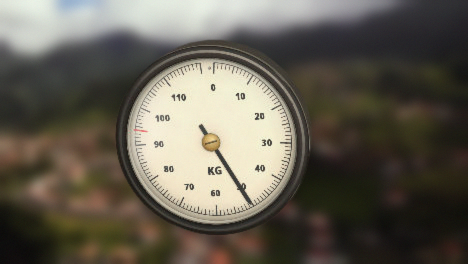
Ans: 50
